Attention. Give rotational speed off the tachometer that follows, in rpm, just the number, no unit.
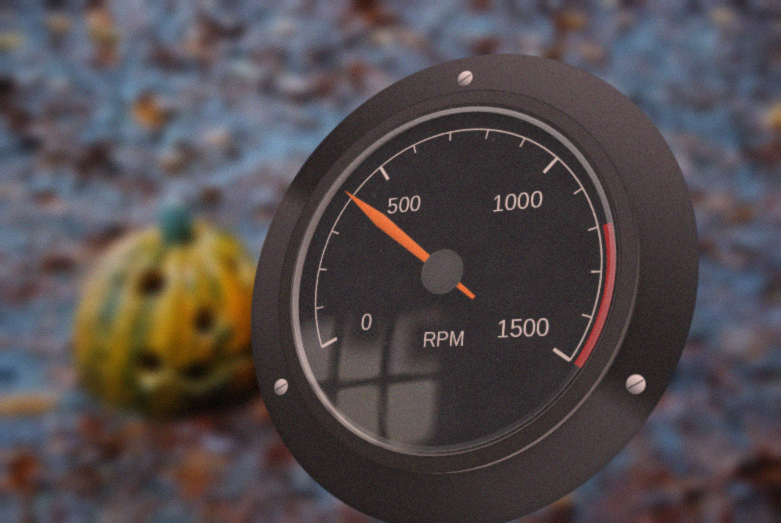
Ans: 400
